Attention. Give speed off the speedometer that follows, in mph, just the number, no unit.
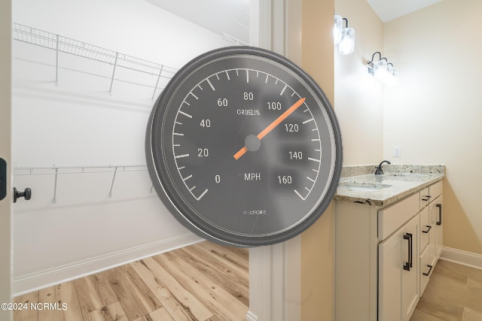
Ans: 110
